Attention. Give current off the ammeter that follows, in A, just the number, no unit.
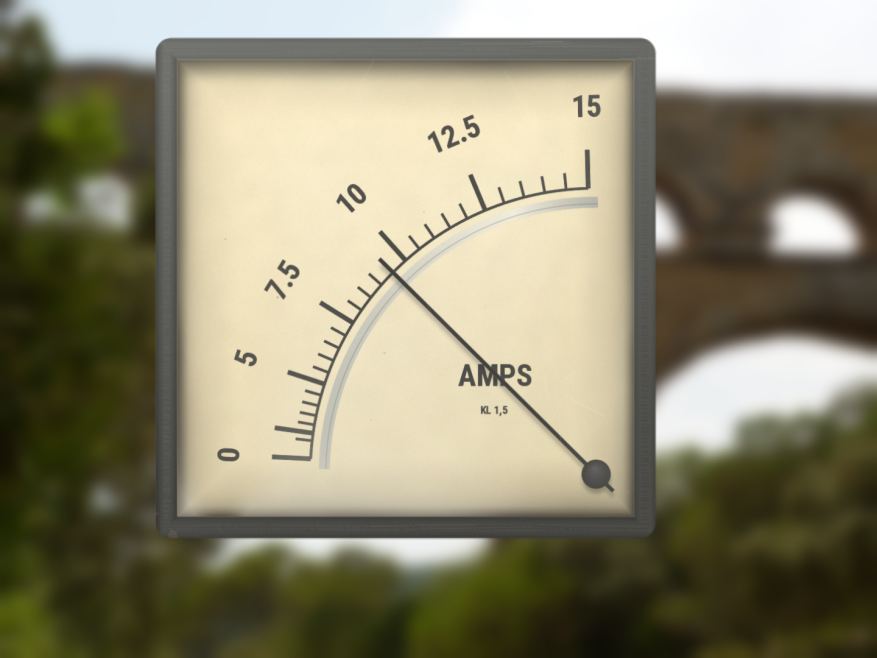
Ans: 9.5
